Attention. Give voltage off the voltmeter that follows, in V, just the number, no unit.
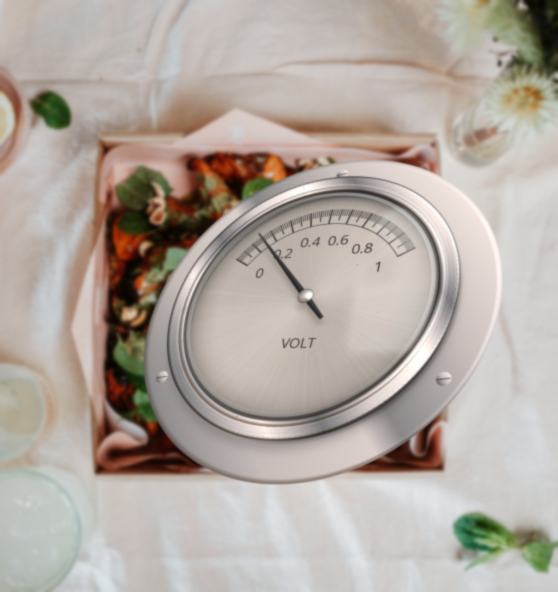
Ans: 0.15
